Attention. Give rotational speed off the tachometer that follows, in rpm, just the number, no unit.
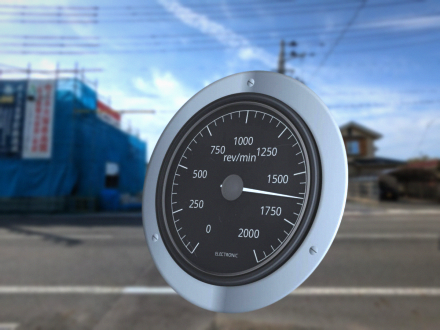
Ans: 1625
